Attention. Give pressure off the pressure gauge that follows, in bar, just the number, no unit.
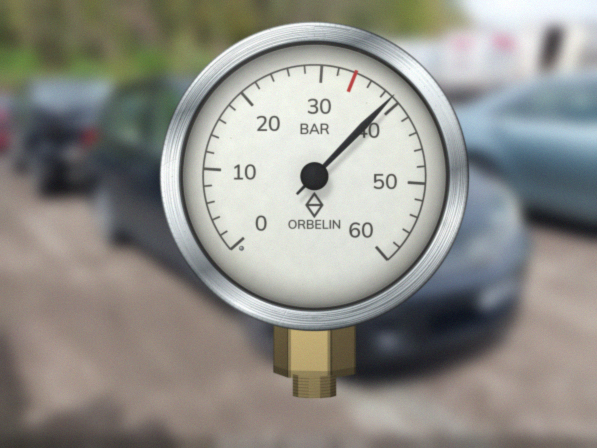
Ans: 39
